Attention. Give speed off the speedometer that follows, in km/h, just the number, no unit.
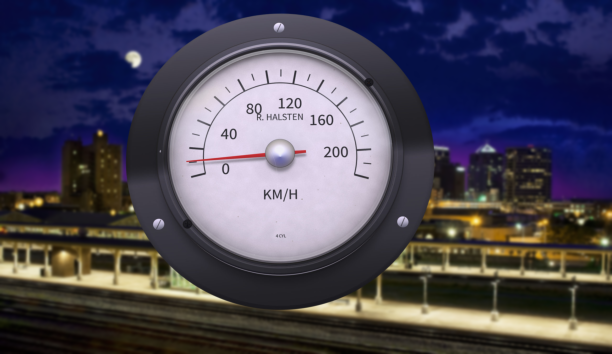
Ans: 10
